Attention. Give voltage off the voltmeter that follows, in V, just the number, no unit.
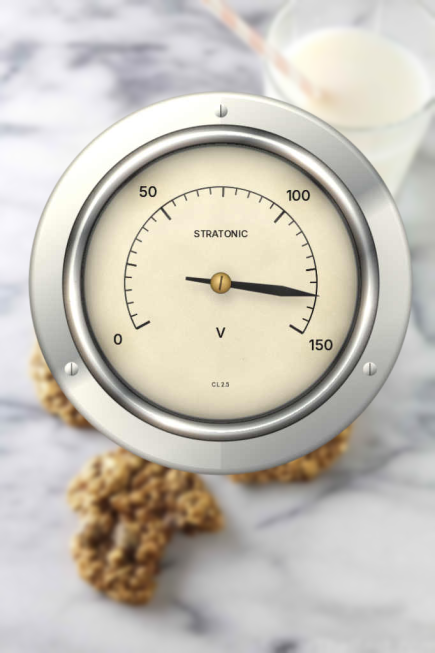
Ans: 135
